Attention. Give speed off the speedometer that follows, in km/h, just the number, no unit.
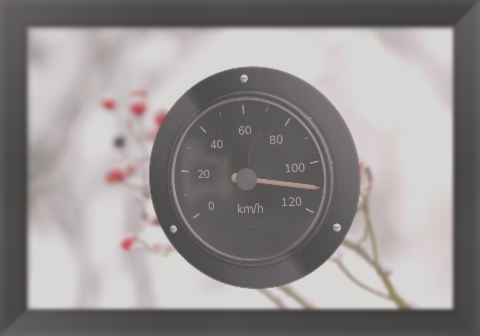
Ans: 110
